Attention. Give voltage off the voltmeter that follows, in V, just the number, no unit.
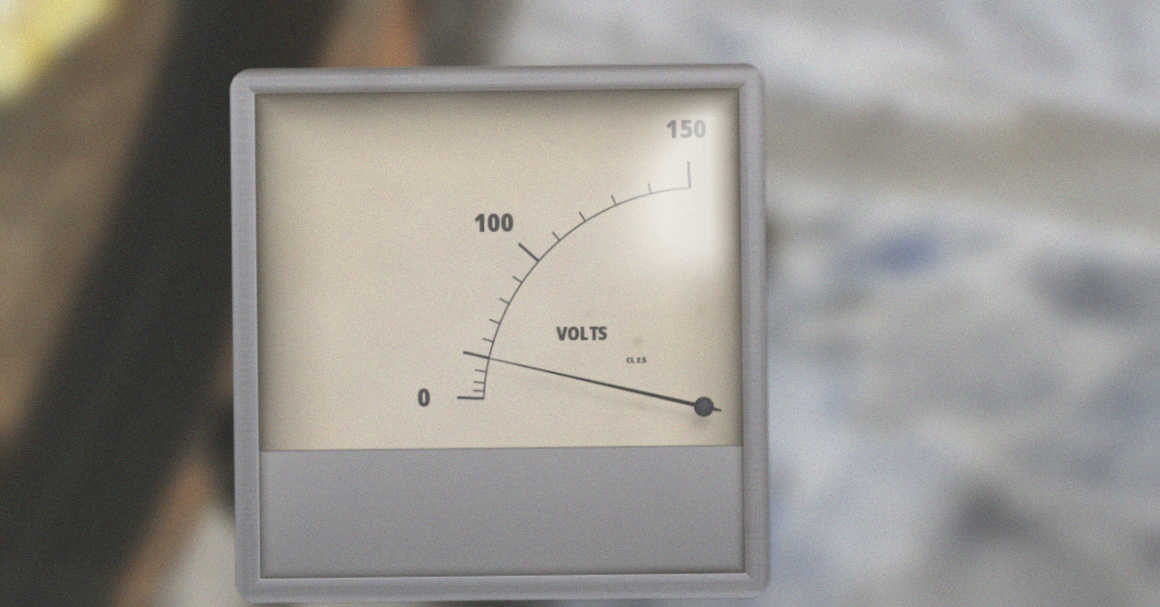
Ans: 50
